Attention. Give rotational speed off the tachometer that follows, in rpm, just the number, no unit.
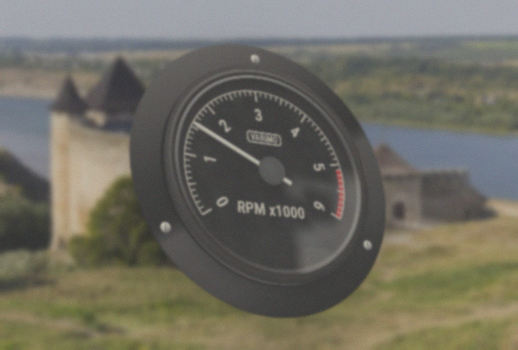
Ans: 1500
